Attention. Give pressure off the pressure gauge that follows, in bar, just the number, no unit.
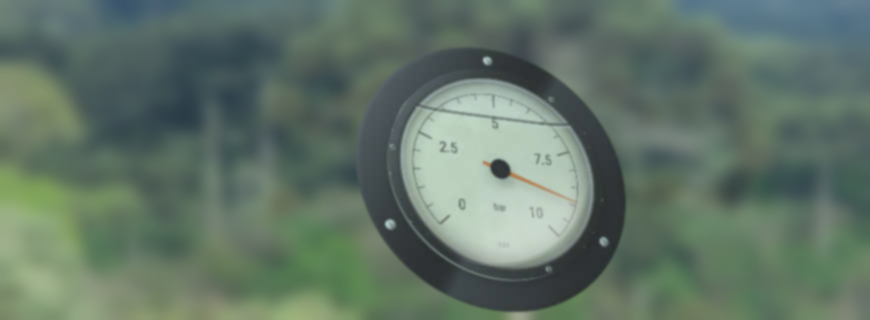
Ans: 9
